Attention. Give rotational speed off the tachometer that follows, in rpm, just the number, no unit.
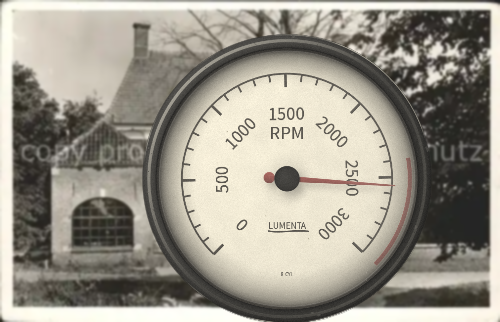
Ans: 2550
